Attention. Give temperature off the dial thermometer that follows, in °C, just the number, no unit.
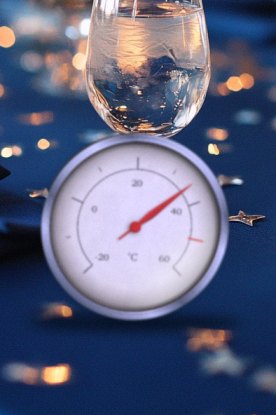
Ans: 35
